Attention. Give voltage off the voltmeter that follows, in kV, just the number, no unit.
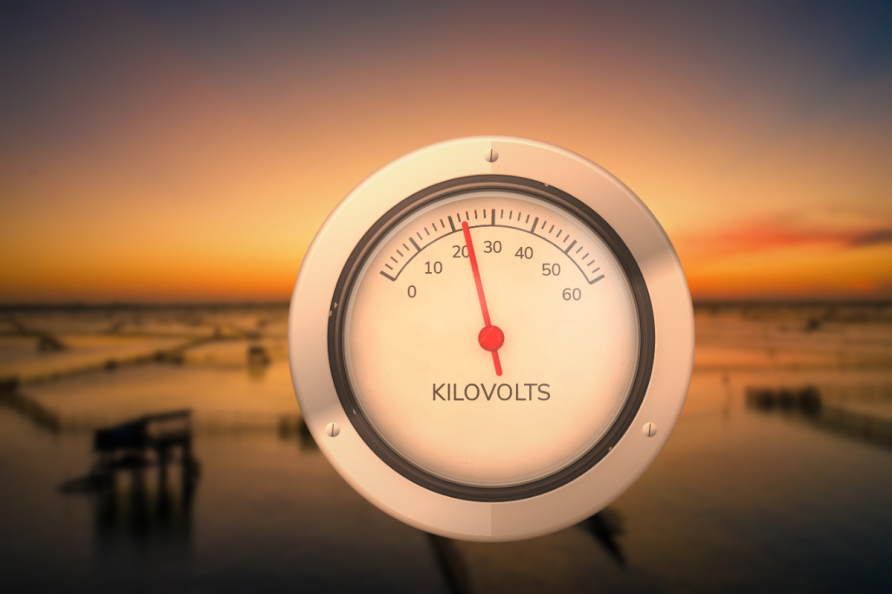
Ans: 23
